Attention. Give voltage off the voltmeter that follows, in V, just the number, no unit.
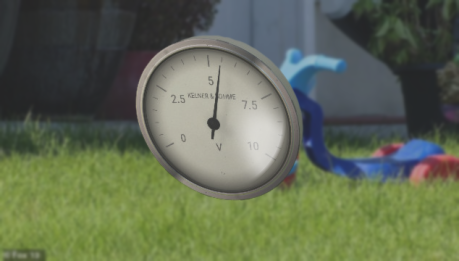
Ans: 5.5
